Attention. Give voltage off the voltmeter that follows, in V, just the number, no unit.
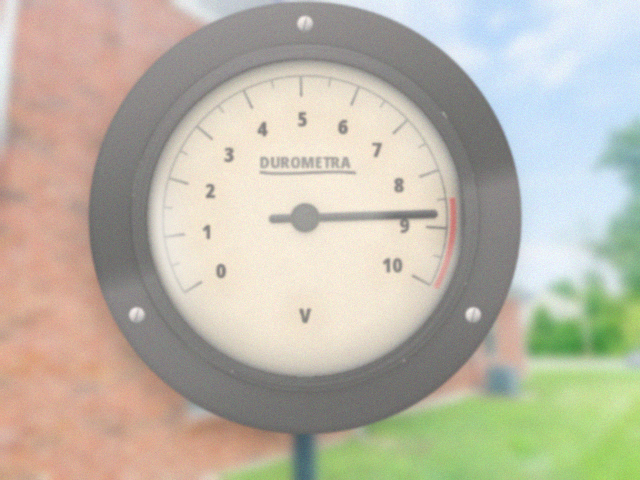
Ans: 8.75
